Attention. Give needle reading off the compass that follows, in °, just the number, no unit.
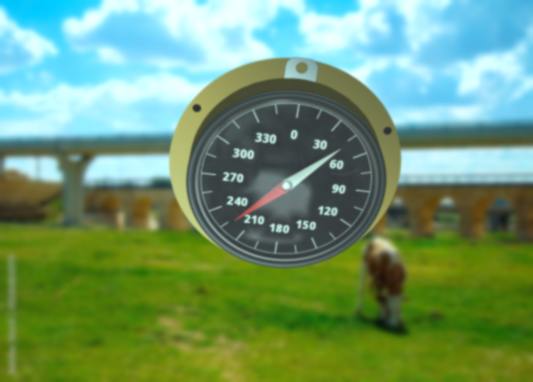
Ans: 225
